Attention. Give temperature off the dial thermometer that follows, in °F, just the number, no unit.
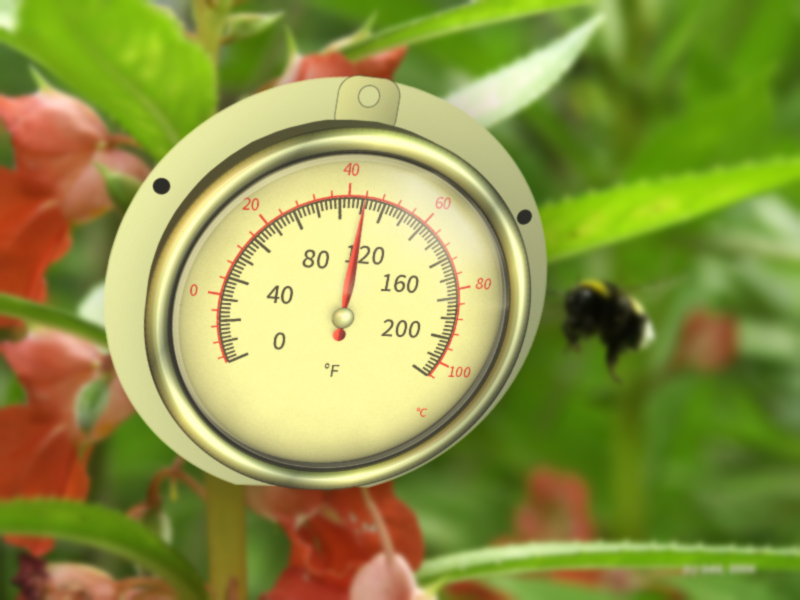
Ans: 110
